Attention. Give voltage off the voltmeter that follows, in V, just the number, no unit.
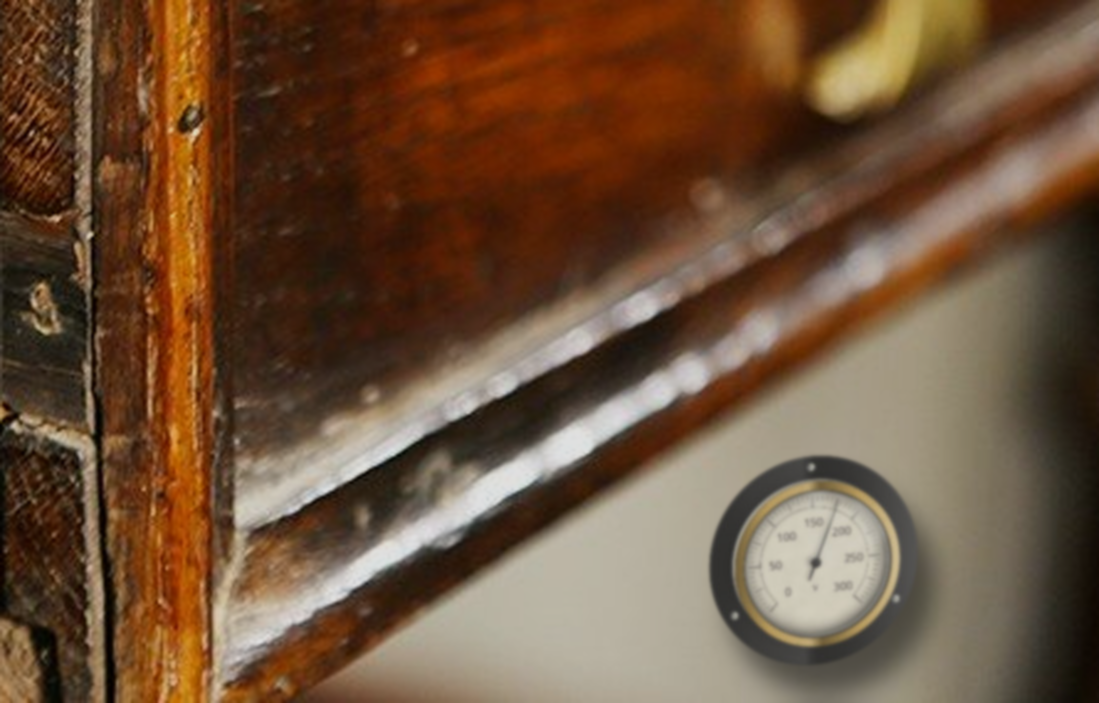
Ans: 175
